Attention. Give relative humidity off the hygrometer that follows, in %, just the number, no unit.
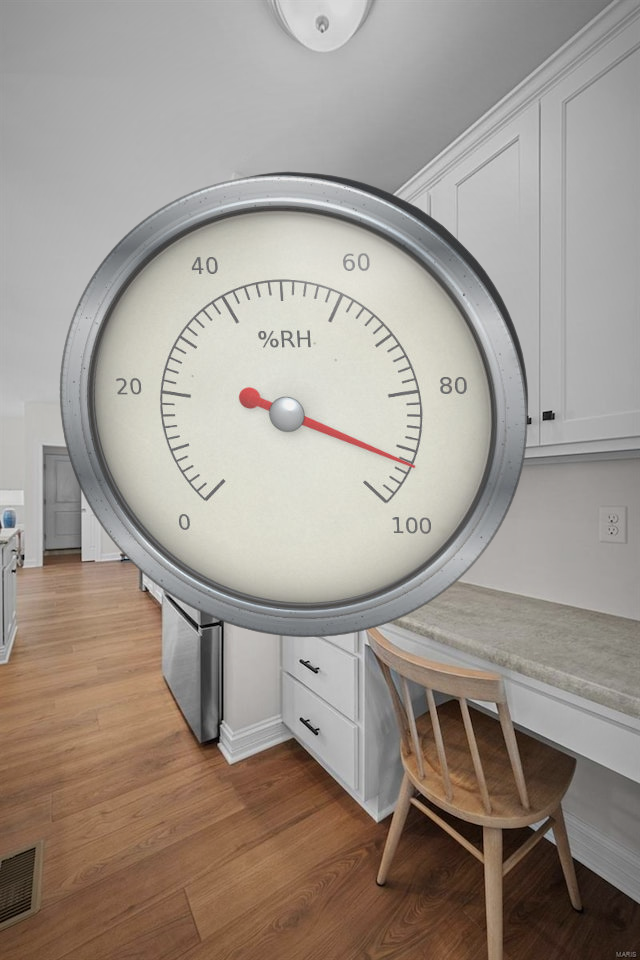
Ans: 92
